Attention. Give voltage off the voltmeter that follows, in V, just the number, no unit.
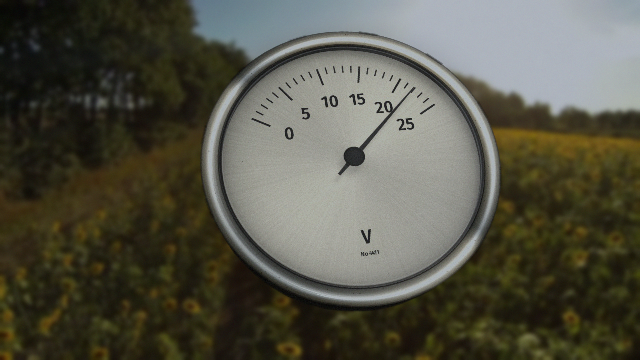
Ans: 22
